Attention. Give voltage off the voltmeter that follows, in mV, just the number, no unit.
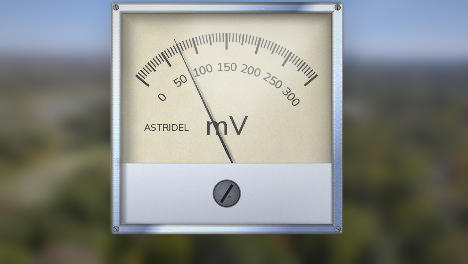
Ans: 75
